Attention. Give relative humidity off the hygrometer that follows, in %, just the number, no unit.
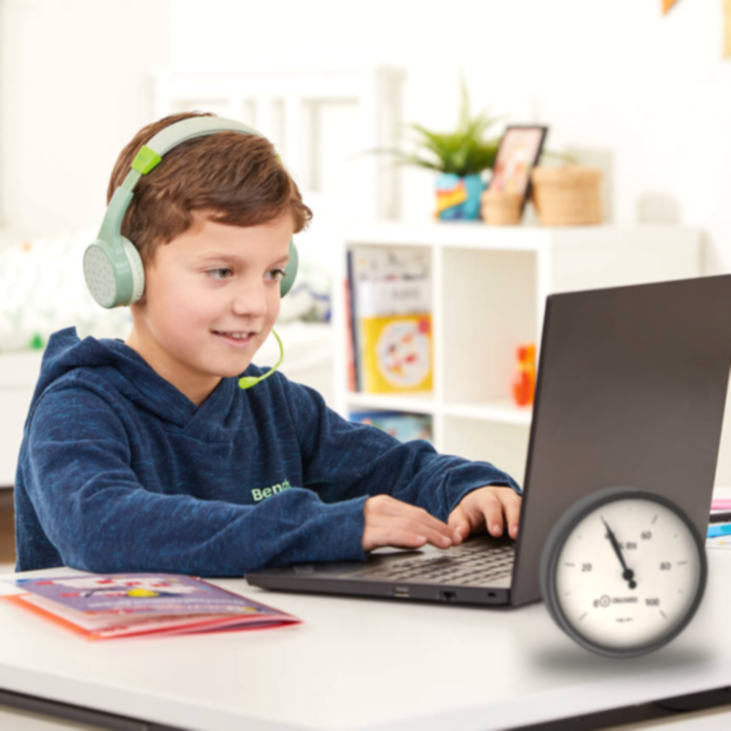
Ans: 40
